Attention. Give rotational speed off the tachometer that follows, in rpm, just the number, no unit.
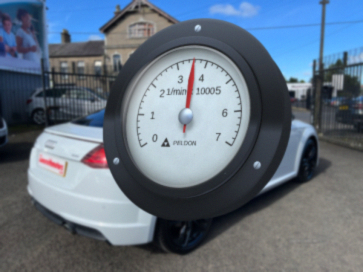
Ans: 3600
